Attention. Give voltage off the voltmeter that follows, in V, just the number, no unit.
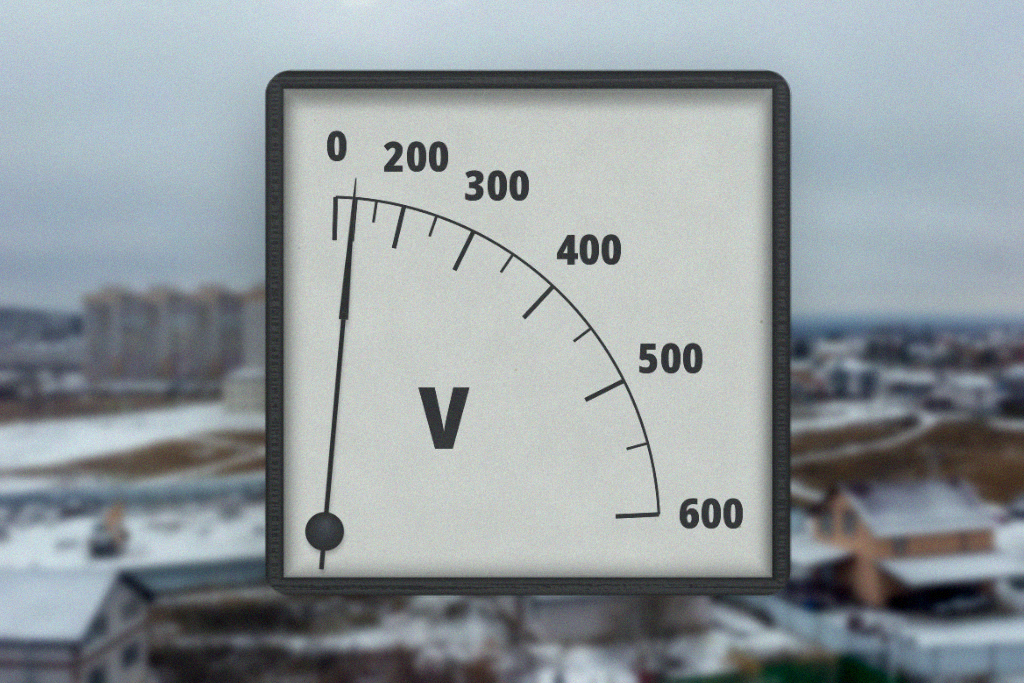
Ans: 100
